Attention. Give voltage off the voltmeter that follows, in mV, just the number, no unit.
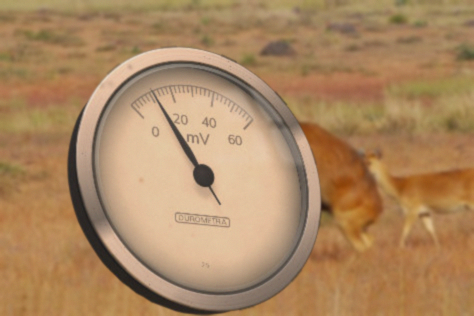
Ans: 10
